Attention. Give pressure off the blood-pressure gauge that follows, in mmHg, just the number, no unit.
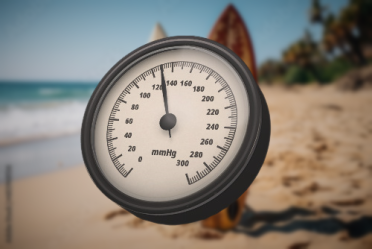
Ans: 130
